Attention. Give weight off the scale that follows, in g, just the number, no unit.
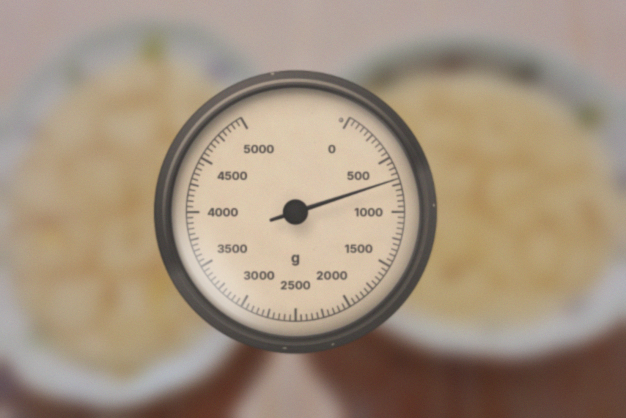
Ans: 700
